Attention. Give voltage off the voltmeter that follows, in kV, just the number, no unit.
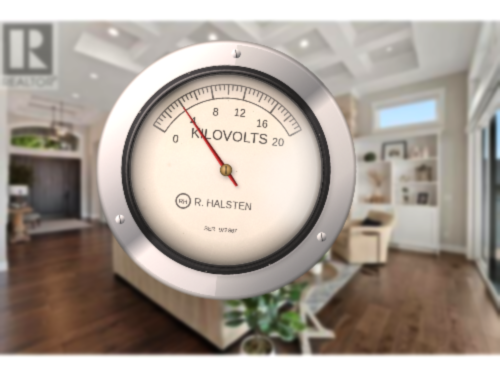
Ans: 4
